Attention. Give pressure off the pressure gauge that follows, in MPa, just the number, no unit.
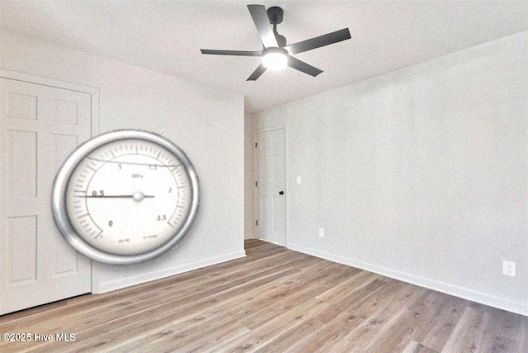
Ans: 0.45
